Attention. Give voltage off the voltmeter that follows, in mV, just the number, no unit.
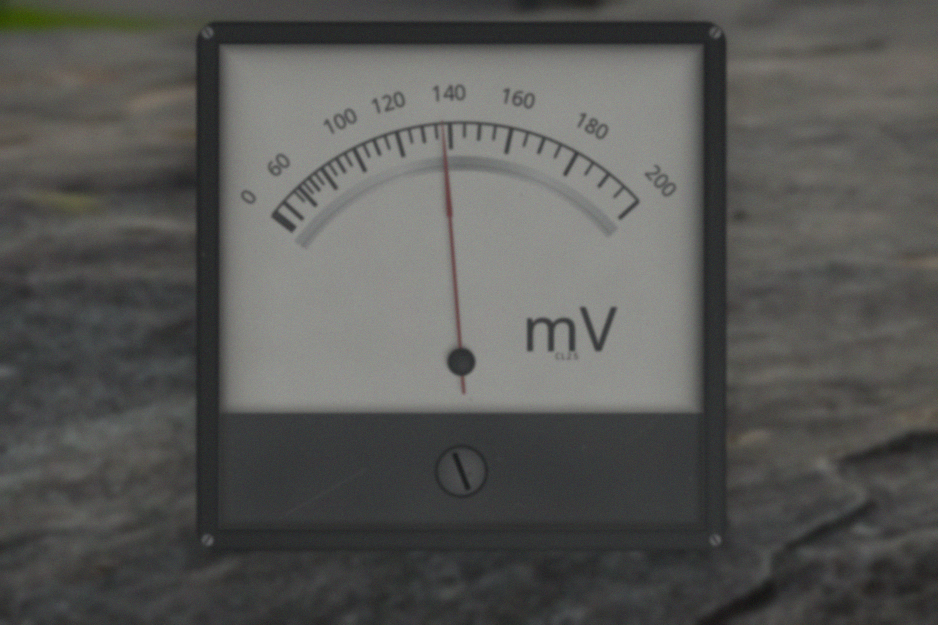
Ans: 137.5
